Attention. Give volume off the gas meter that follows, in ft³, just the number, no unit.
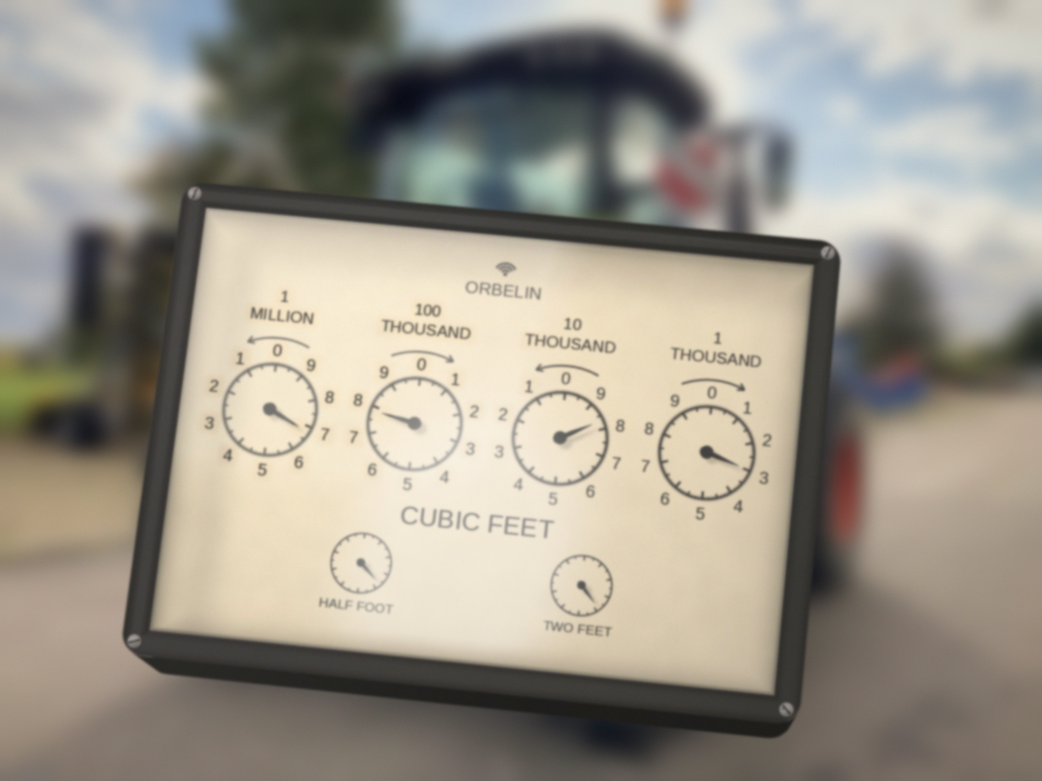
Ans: 678300
